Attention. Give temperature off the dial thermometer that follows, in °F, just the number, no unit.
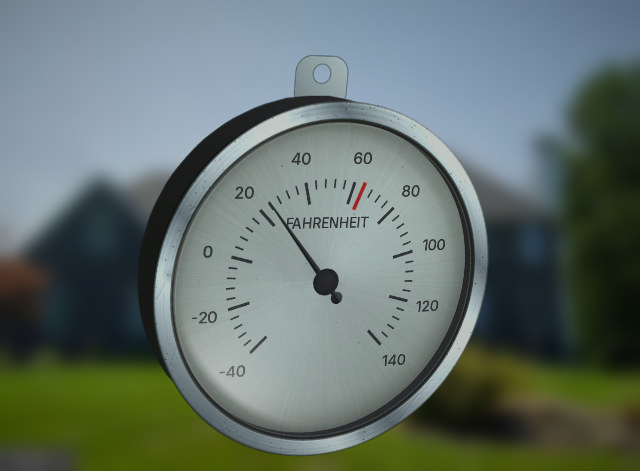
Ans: 24
